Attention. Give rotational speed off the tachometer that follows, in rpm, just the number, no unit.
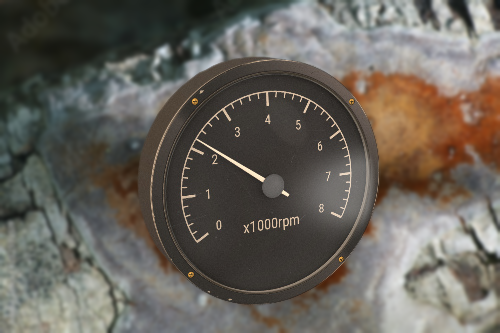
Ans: 2200
